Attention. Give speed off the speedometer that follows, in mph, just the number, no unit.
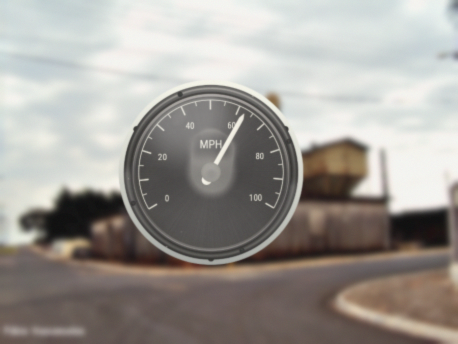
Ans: 62.5
